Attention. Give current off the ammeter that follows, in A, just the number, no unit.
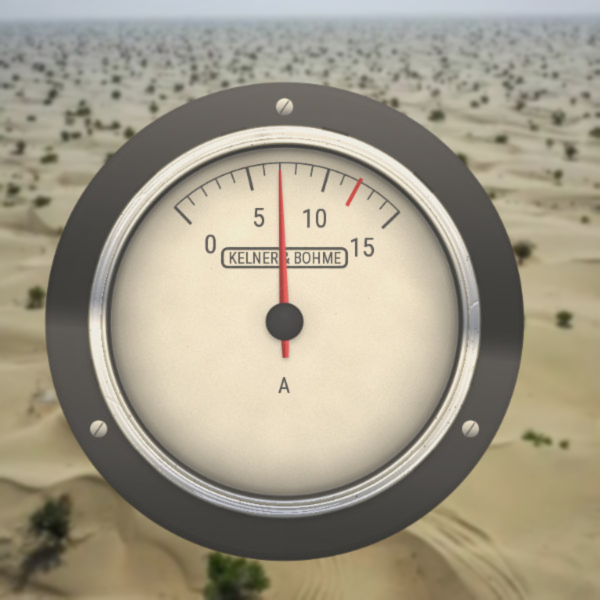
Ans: 7
